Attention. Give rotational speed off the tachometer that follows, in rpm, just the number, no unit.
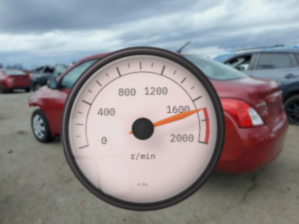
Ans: 1700
